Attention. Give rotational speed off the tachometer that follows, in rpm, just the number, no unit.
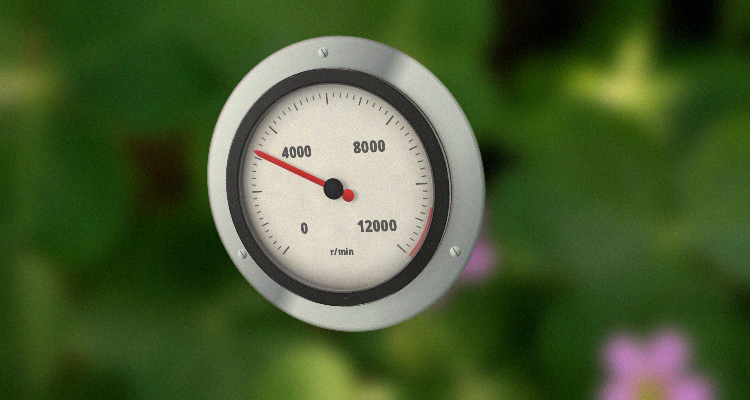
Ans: 3200
